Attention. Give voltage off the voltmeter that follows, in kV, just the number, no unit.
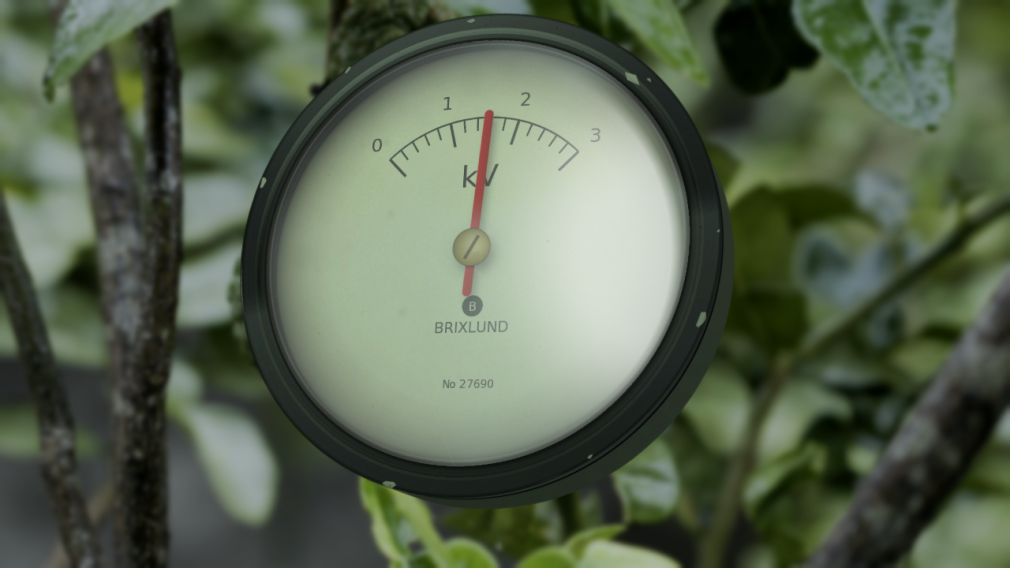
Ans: 1.6
